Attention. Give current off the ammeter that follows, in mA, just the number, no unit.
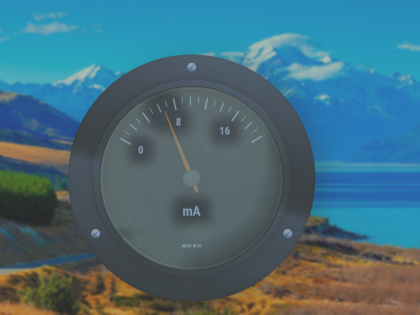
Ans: 6.5
